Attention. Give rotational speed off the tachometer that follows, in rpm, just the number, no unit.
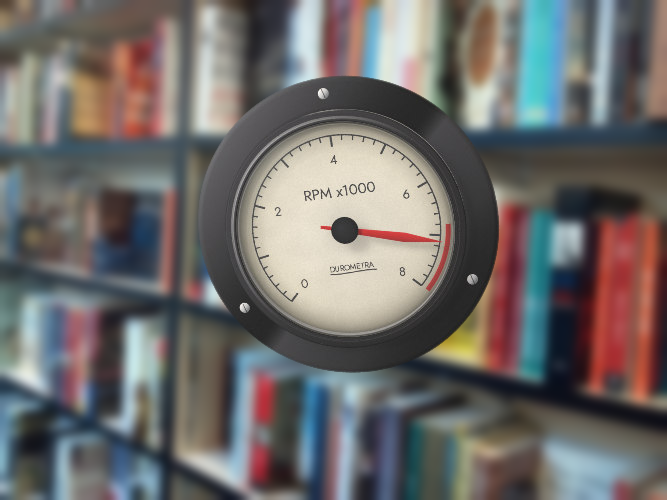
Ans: 7100
